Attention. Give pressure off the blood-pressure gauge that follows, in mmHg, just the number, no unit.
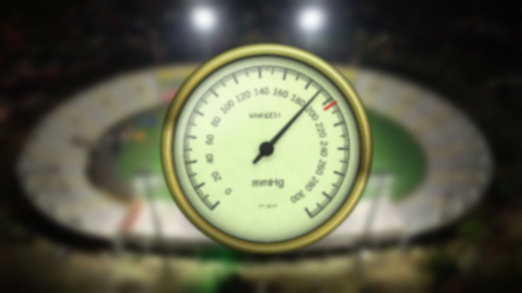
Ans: 190
